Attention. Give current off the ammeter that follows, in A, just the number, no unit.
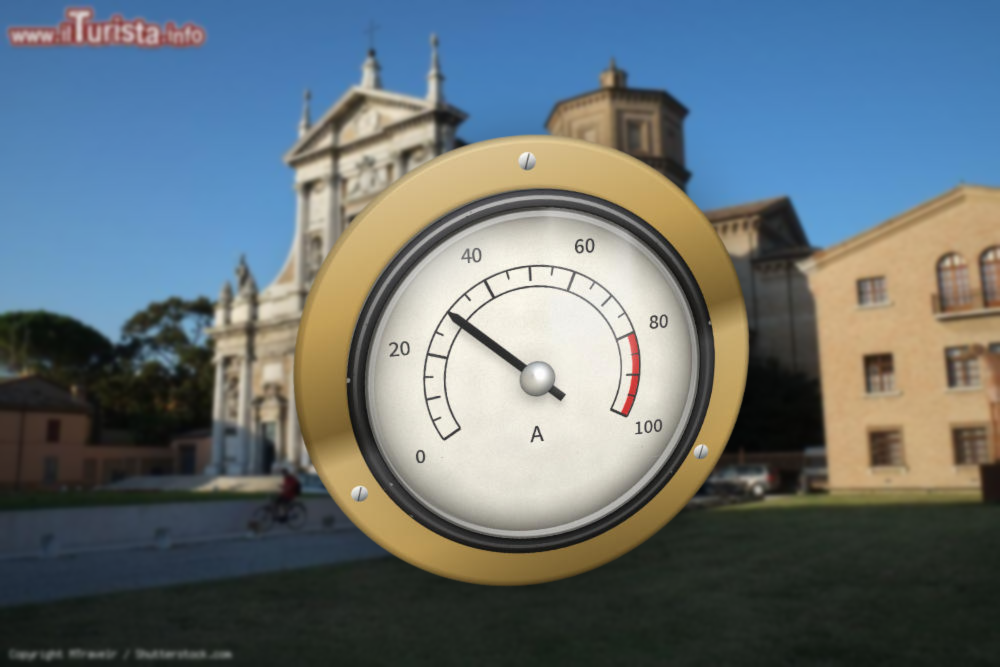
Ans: 30
